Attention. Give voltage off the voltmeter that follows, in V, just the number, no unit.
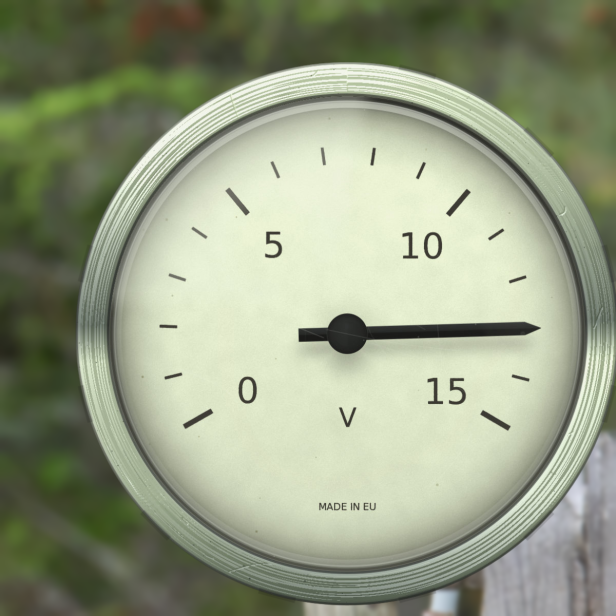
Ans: 13
